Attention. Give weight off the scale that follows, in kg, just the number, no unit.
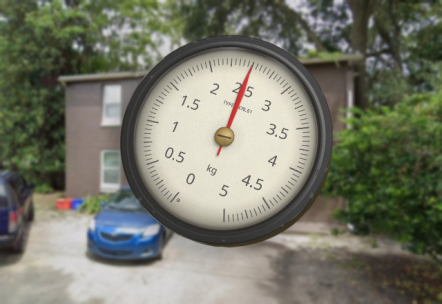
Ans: 2.5
